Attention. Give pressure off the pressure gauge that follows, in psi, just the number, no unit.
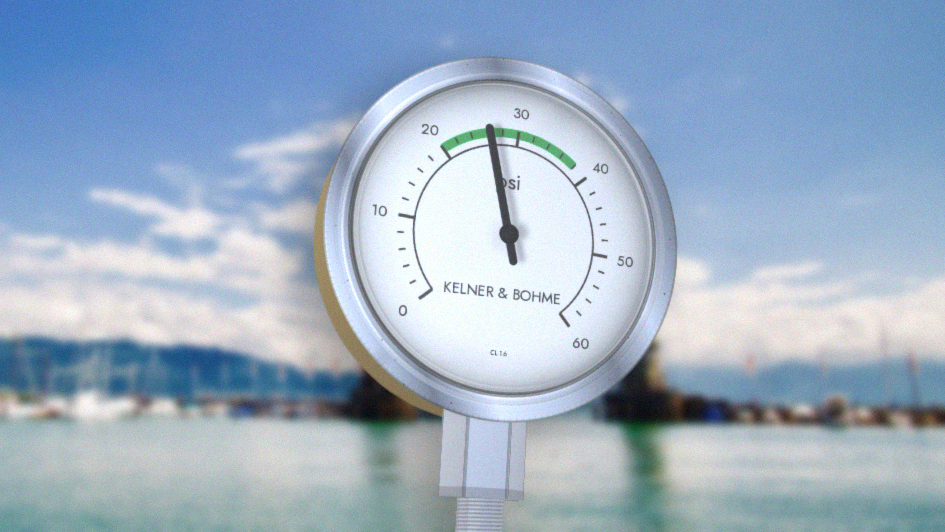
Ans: 26
